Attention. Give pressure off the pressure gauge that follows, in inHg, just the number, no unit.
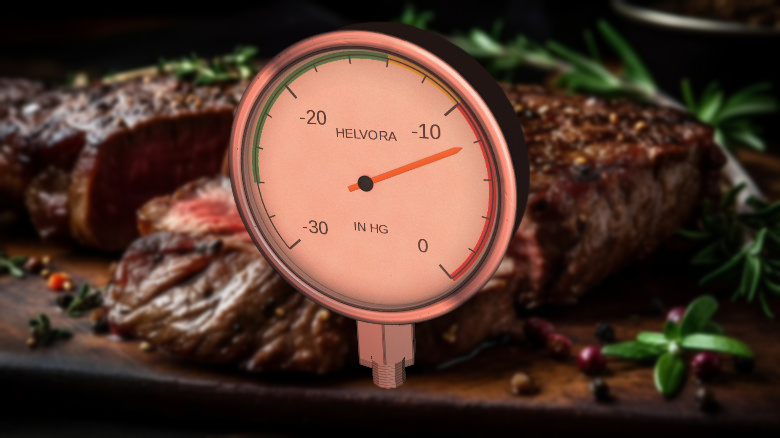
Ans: -8
